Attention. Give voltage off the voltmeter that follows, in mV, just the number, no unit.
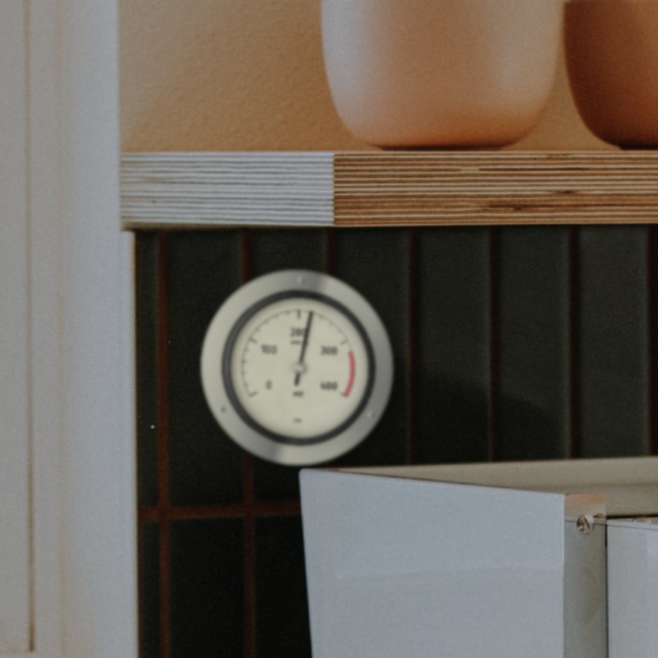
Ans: 220
